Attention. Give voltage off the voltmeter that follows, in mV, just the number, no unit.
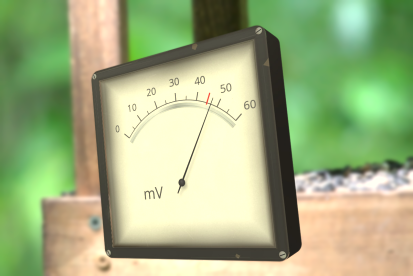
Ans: 47.5
